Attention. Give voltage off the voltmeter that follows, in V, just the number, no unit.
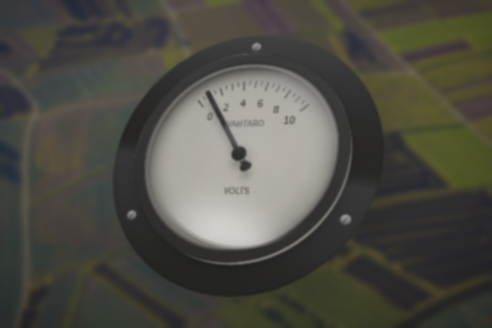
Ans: 1
